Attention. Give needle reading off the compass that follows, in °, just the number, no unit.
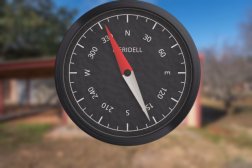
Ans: 335
